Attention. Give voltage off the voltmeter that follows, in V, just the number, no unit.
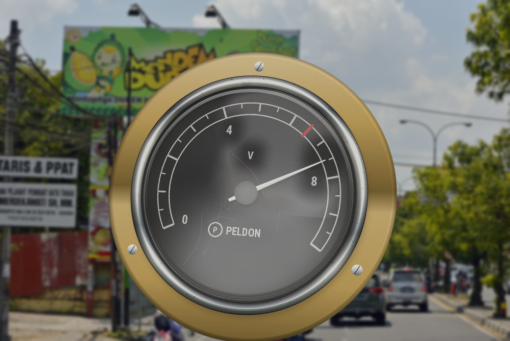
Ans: 7.5
